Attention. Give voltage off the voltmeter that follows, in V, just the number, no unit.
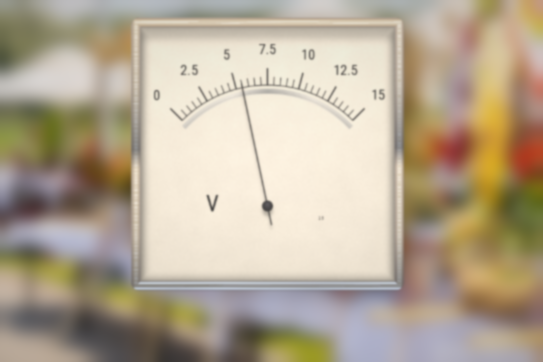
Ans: 5.5
